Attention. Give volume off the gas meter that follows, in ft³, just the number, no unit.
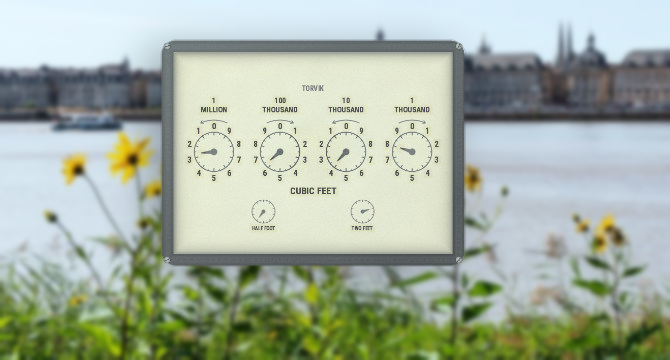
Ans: 263800
